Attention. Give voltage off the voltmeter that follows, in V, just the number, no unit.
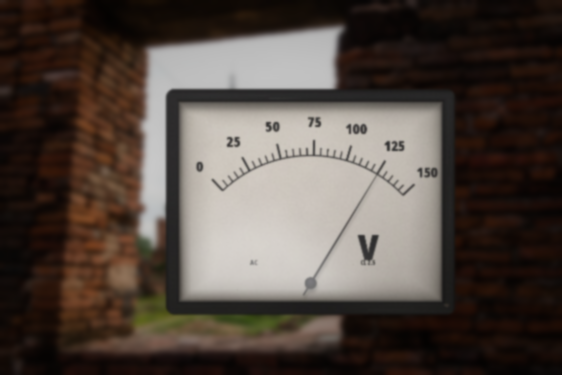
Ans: 125
